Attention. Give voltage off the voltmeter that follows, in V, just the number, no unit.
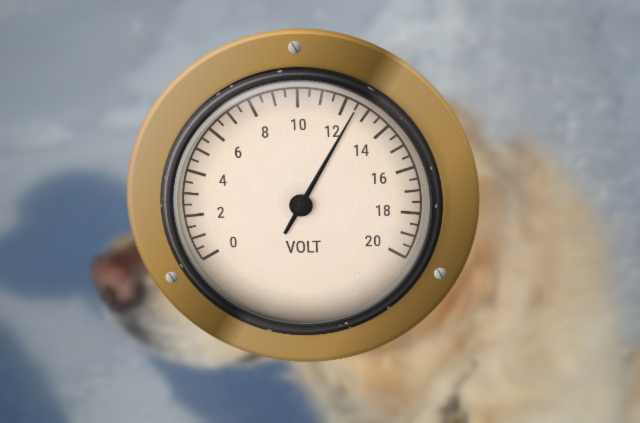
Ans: 12.5
